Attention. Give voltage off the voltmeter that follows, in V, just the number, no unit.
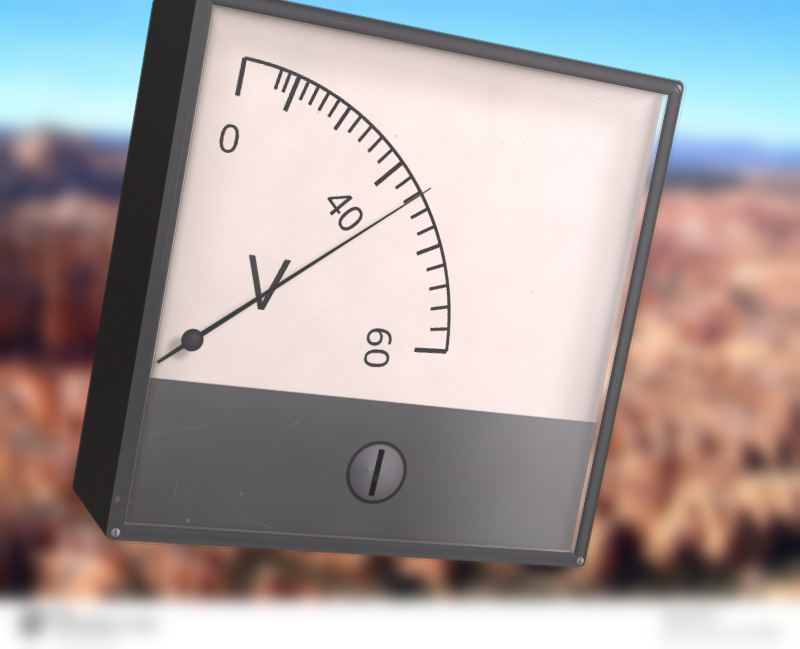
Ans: 44
